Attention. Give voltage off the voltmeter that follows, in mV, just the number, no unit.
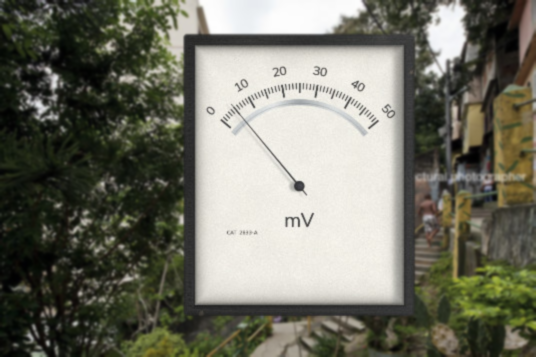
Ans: 5
